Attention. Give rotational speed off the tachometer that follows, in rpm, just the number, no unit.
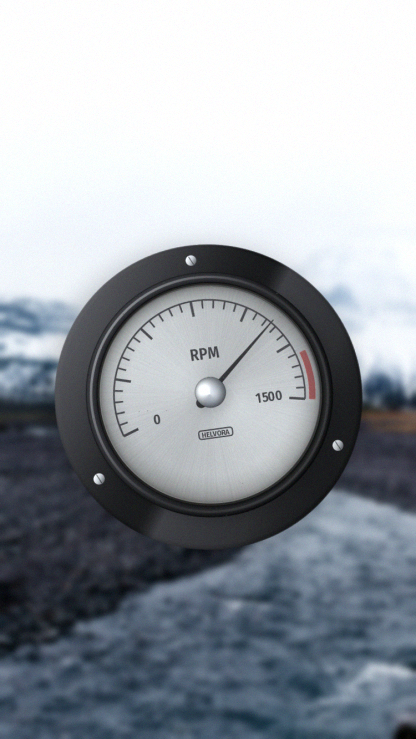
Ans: 1125
